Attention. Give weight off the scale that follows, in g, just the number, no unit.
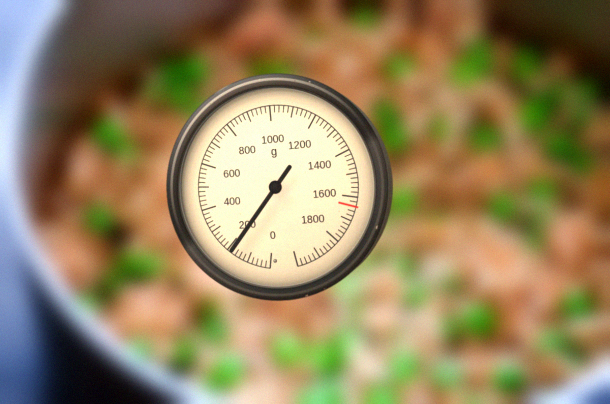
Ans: 180
